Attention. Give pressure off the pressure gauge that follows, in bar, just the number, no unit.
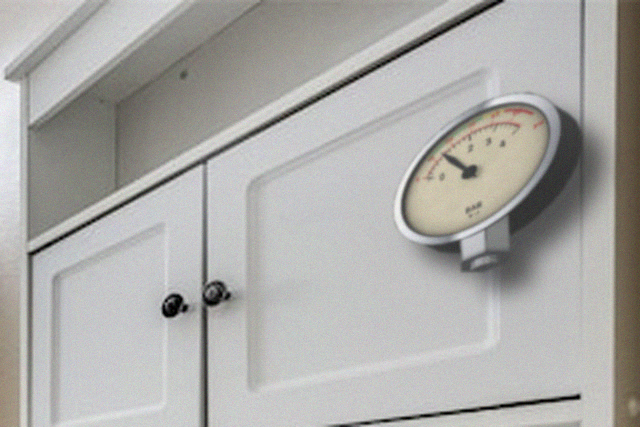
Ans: 1
